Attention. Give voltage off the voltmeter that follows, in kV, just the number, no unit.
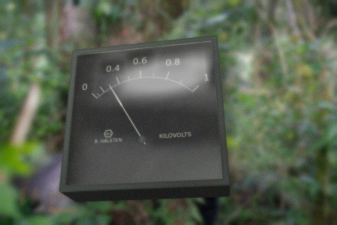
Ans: 0.3
